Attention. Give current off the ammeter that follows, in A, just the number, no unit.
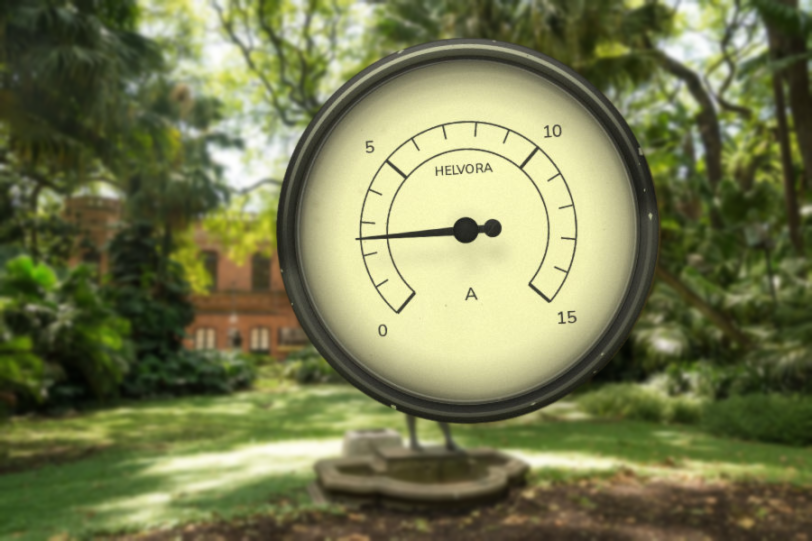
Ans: 2.5
